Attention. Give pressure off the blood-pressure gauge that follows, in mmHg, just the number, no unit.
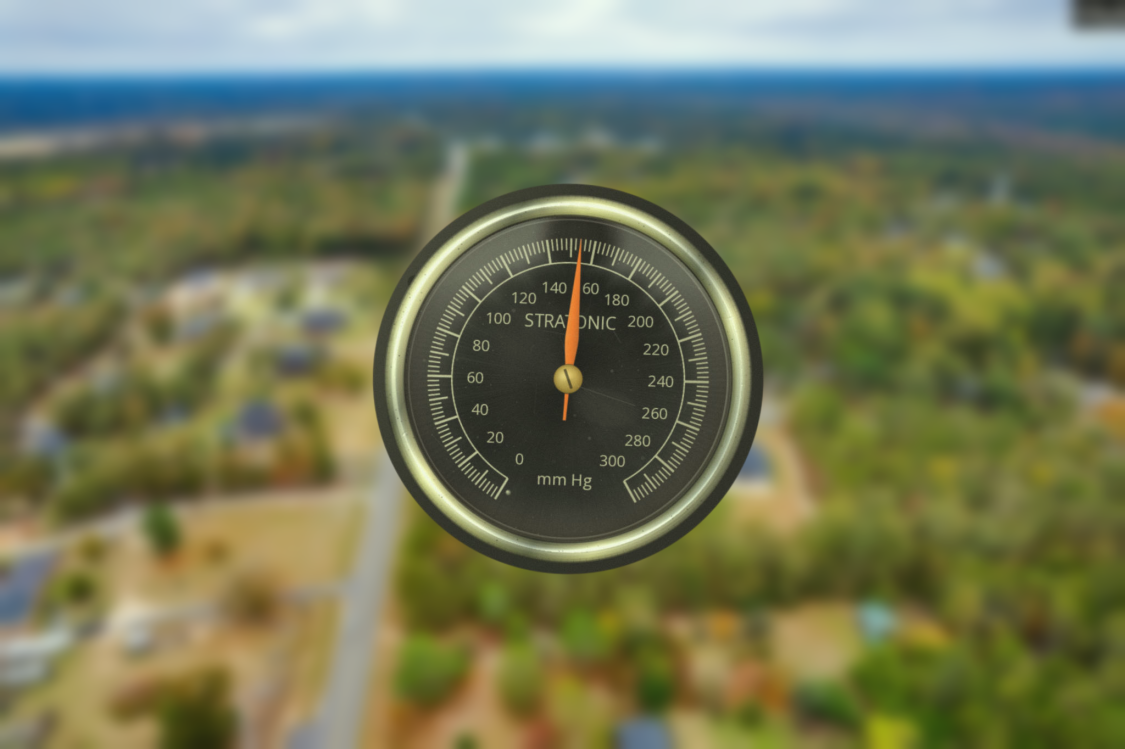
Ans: 154
